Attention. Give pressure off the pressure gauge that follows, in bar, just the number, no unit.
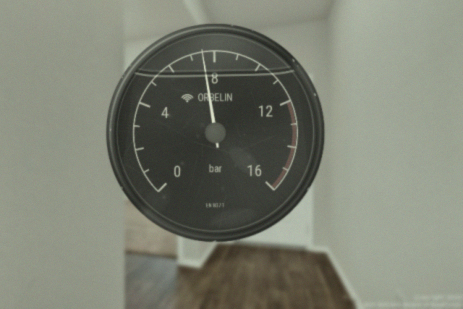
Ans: 7.5
